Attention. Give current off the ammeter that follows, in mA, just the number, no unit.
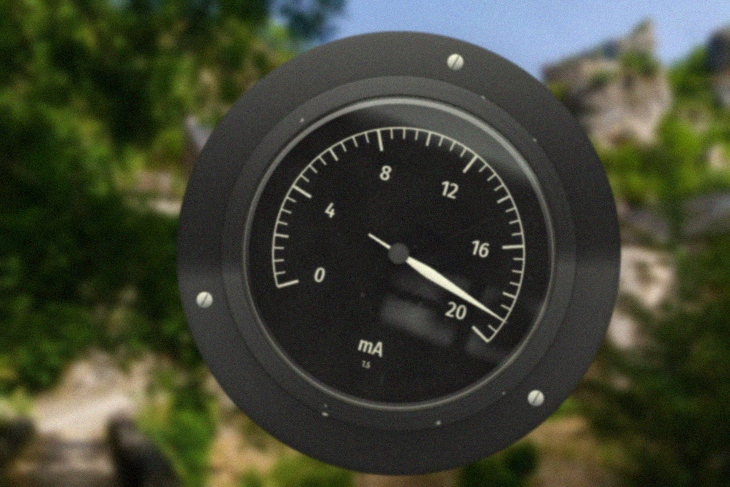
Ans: 19
